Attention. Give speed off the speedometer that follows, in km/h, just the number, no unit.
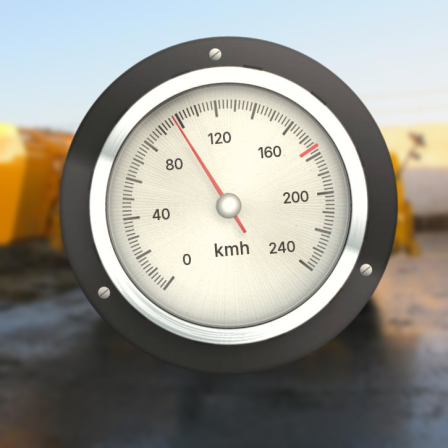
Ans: 98
